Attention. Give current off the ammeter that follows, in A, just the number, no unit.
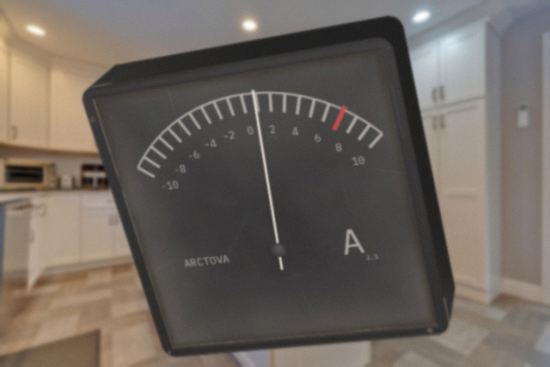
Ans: 1
